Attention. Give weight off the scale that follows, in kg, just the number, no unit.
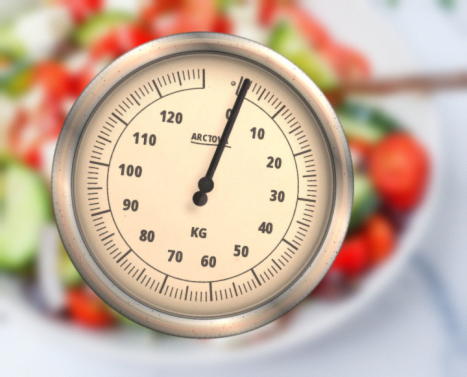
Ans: 1
